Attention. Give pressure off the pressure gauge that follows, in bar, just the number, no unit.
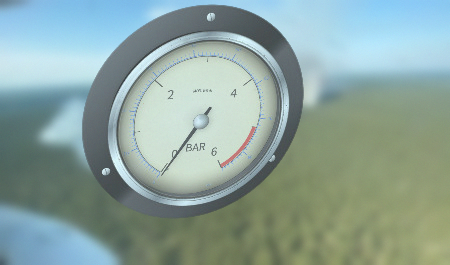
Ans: 0
